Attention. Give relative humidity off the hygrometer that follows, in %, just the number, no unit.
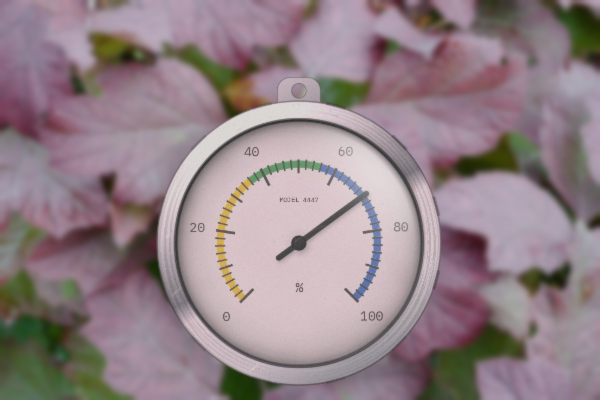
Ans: 70
